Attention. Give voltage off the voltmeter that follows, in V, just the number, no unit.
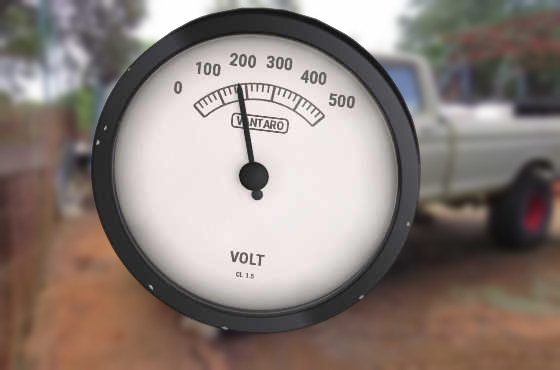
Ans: 180
